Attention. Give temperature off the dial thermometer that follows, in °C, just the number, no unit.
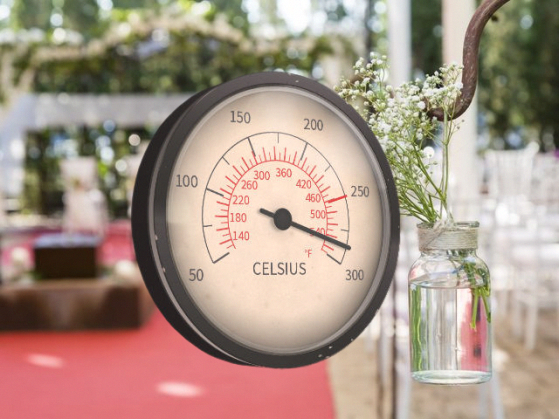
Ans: 287.5
